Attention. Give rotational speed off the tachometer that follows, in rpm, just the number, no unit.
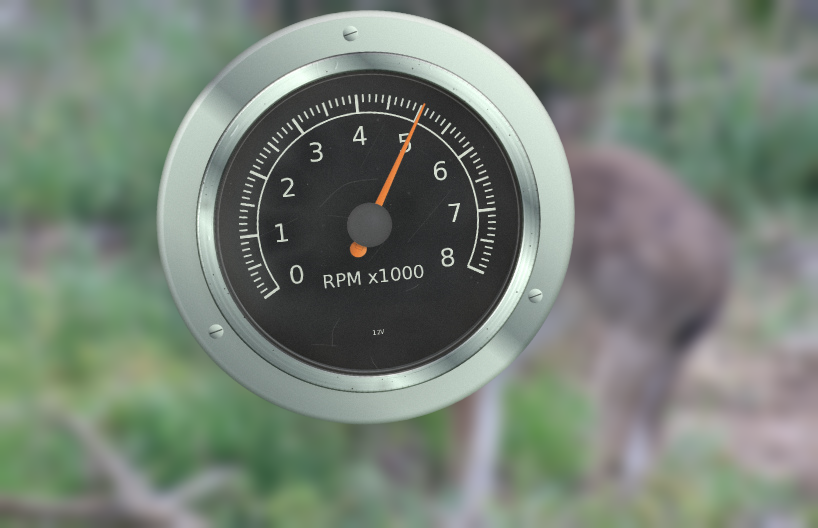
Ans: 5000
